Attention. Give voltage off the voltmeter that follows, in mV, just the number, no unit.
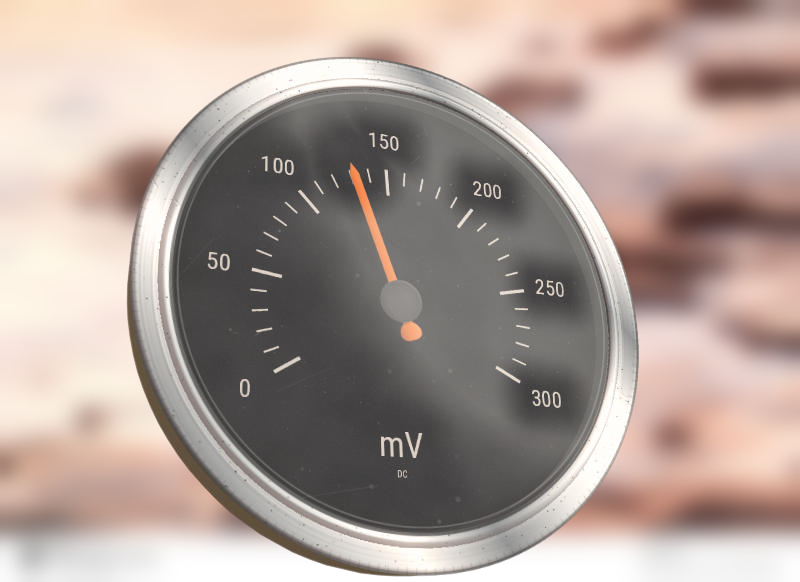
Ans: 130
